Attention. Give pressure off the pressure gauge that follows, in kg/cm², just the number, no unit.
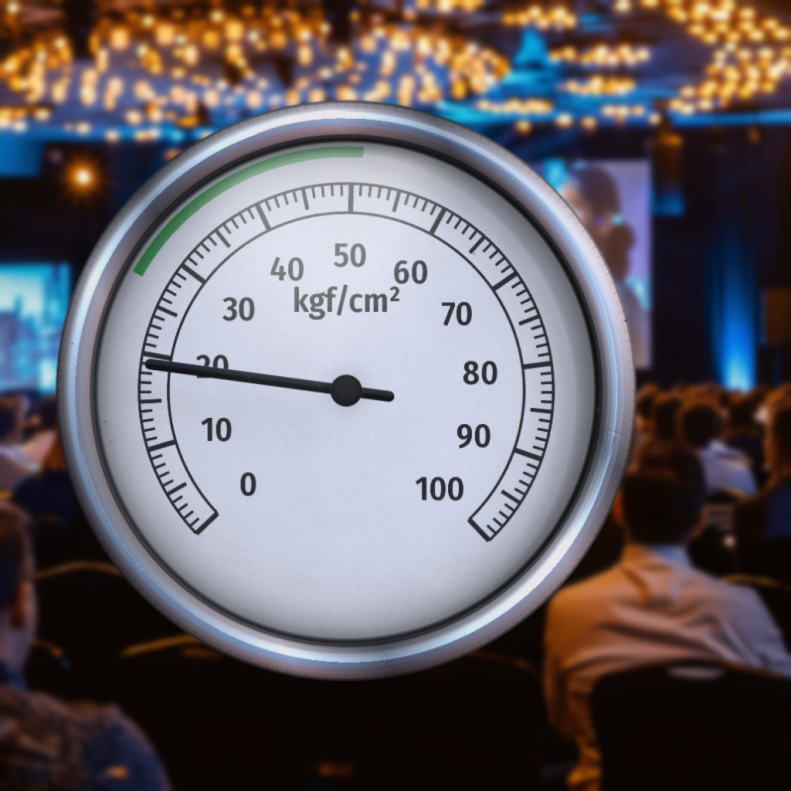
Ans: 19
